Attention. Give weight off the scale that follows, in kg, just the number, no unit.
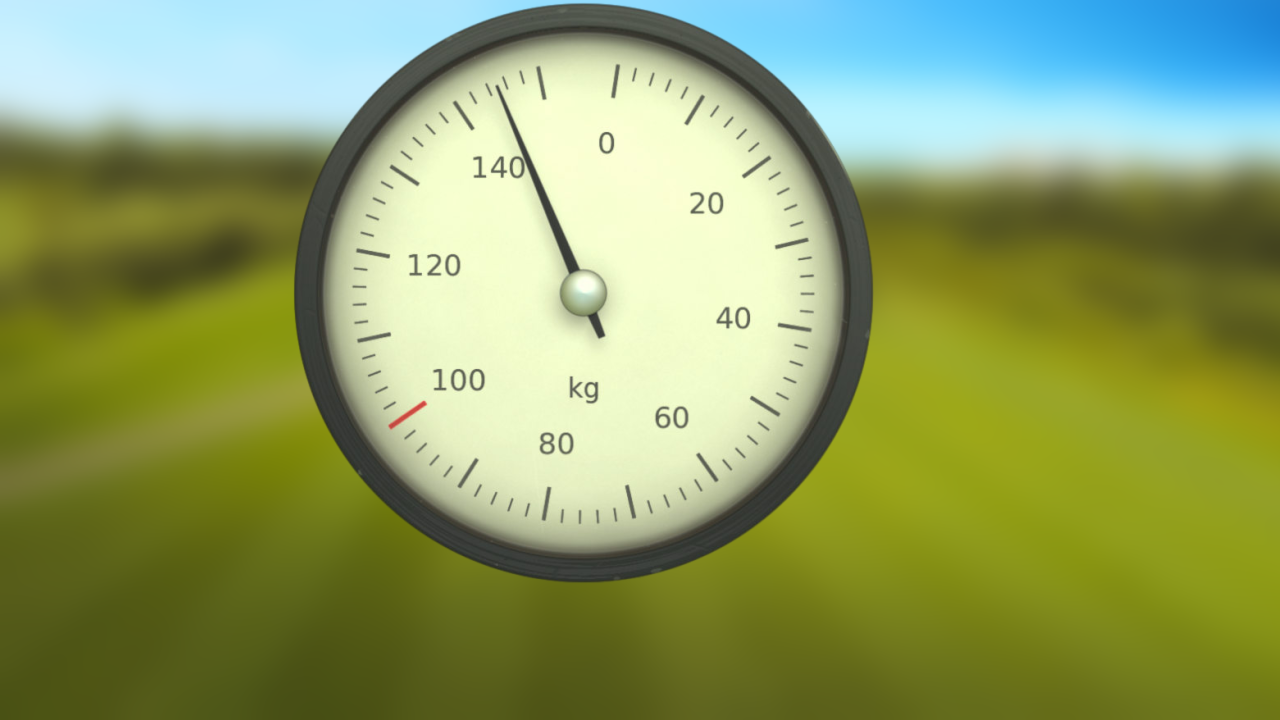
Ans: 145
